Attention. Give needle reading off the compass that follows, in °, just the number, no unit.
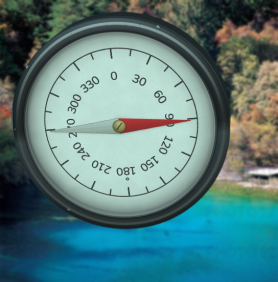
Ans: 90
